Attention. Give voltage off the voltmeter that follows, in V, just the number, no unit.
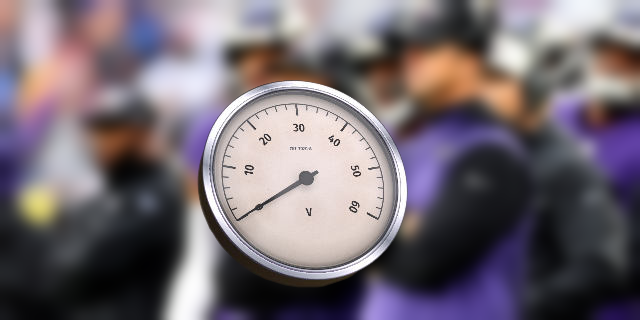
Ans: 0
